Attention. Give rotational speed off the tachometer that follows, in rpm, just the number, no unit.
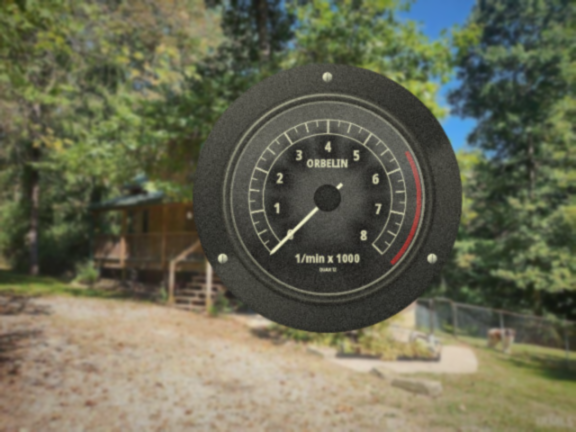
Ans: 0
